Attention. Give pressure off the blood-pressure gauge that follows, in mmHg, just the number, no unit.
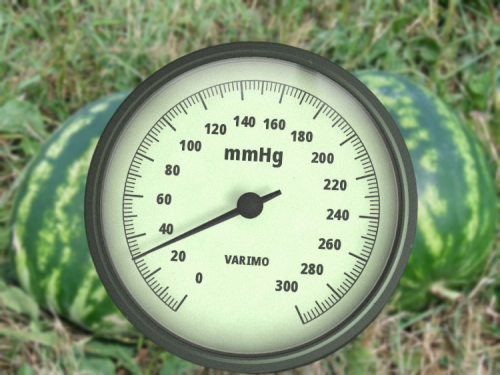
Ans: 30
